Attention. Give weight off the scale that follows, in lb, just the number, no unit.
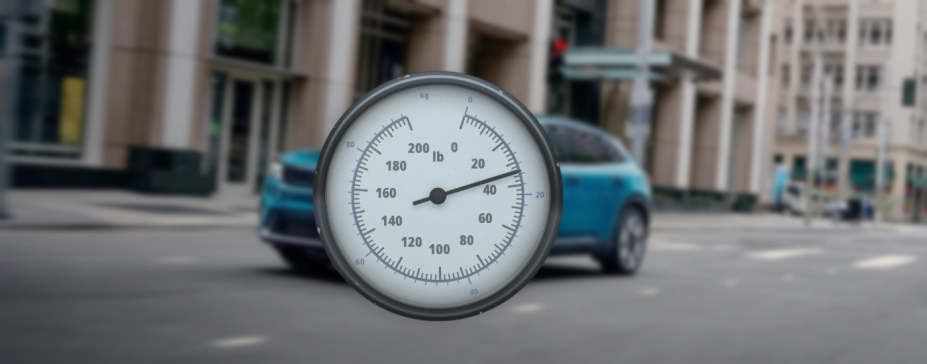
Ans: 34
